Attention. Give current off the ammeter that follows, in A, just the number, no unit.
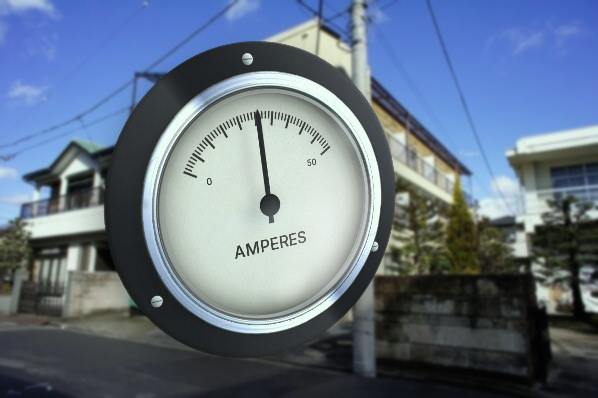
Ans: 25
